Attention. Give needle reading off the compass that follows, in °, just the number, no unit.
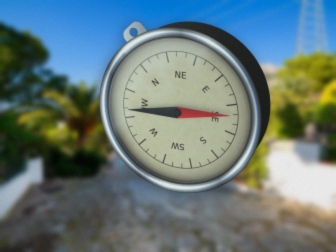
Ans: 130
